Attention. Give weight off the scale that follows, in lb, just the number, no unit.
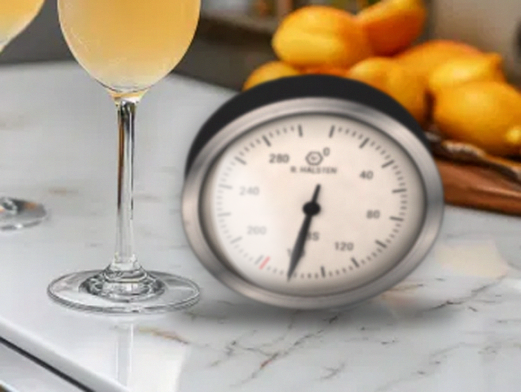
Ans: 160
